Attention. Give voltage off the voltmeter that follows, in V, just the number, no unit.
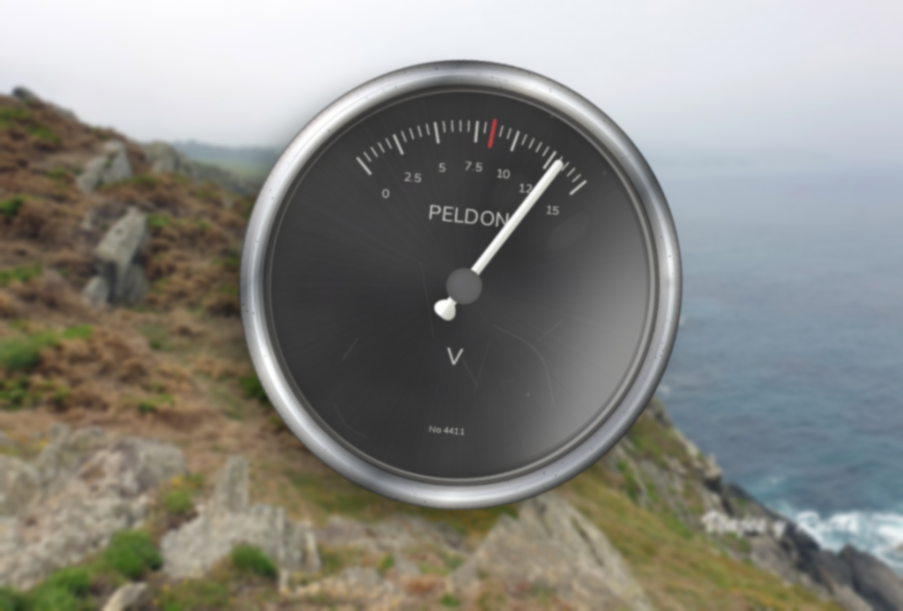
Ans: 13
